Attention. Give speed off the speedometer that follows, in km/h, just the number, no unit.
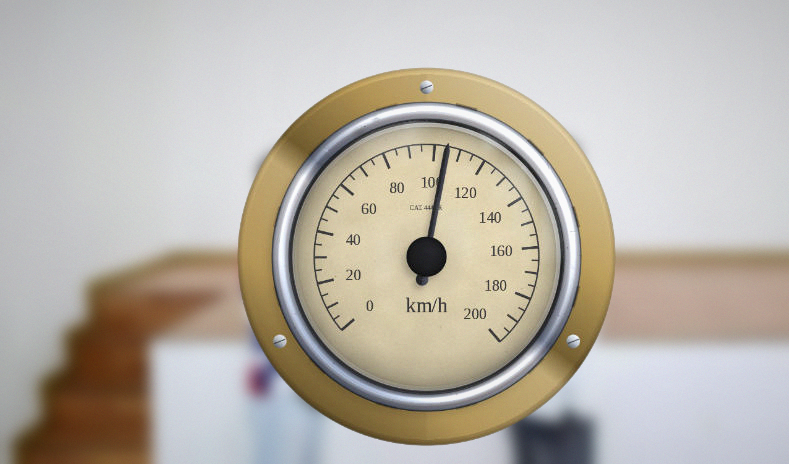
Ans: 105
